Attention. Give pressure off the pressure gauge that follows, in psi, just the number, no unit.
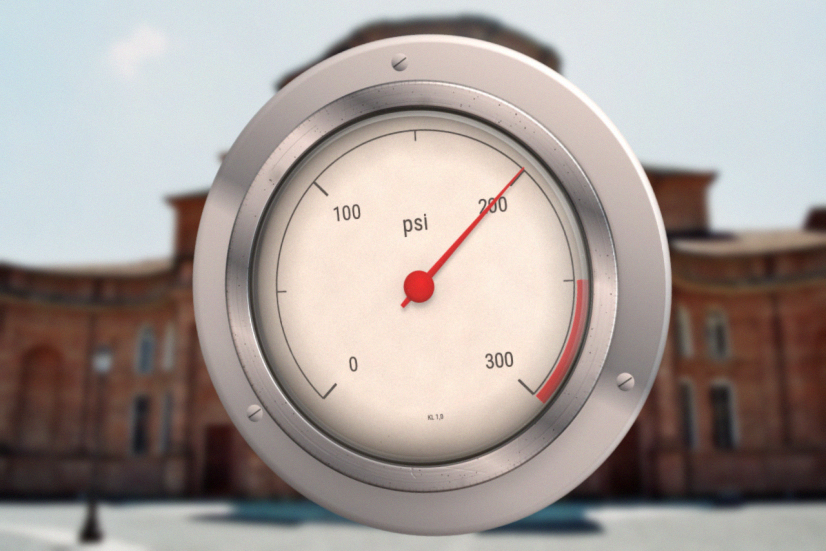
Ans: 200
